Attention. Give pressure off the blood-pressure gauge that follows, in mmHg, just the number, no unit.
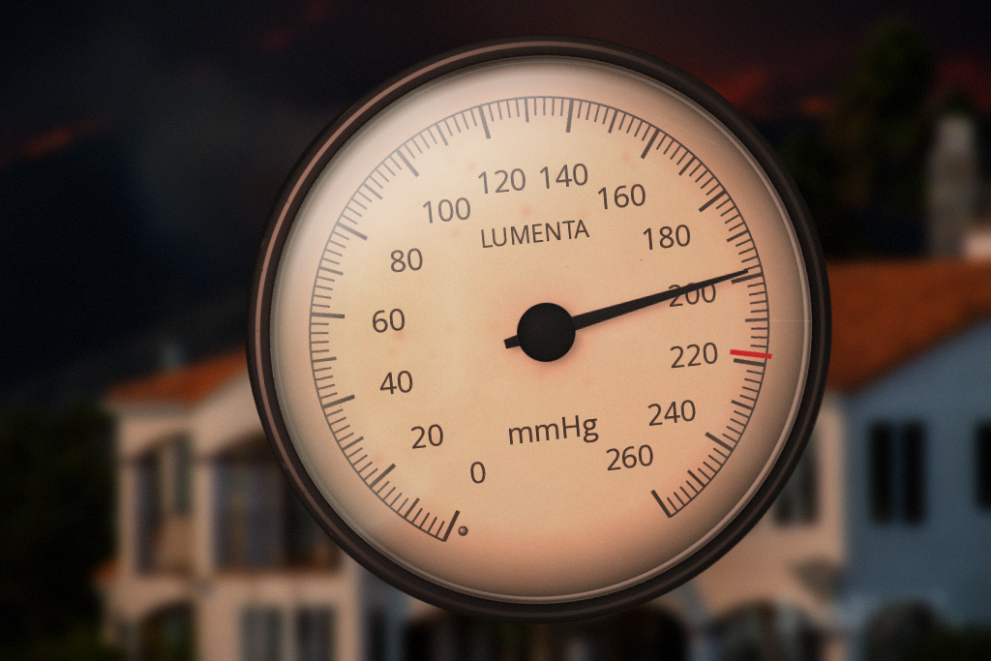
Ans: 198
